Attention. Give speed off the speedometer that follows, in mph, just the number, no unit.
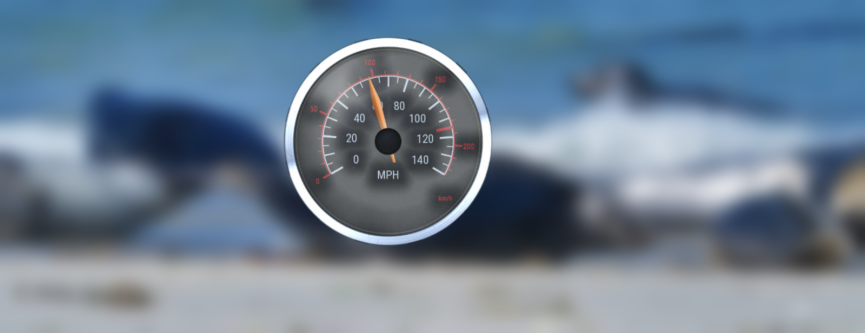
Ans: 60
